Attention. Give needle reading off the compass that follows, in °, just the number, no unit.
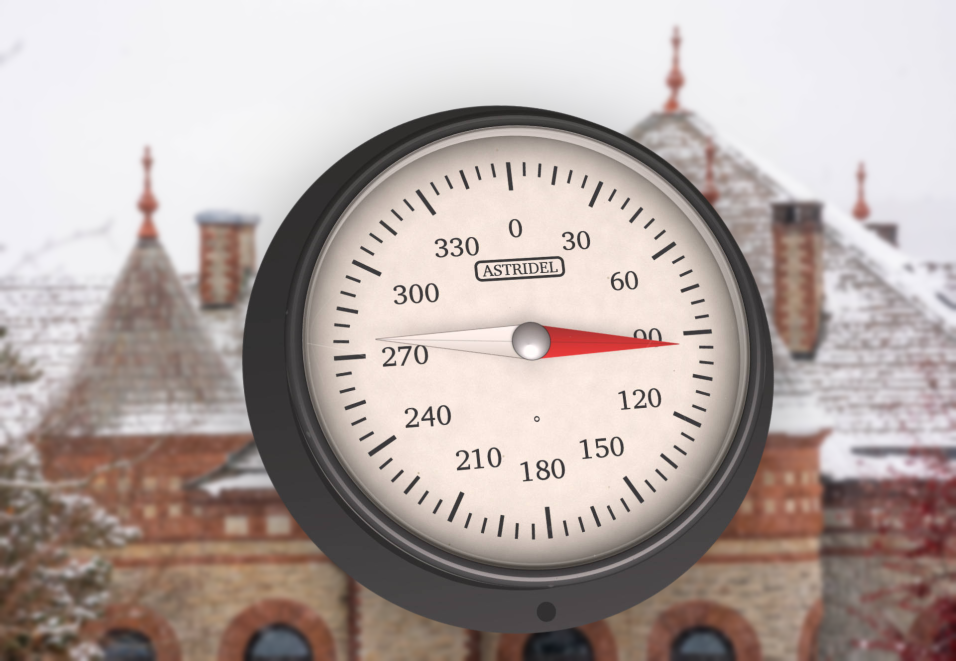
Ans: 95
